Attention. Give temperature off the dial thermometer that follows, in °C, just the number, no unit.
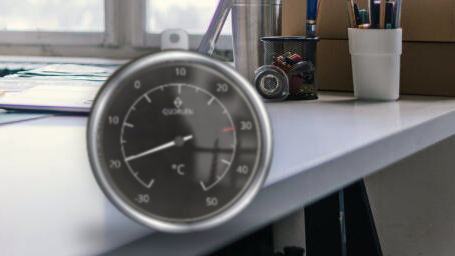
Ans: -20
